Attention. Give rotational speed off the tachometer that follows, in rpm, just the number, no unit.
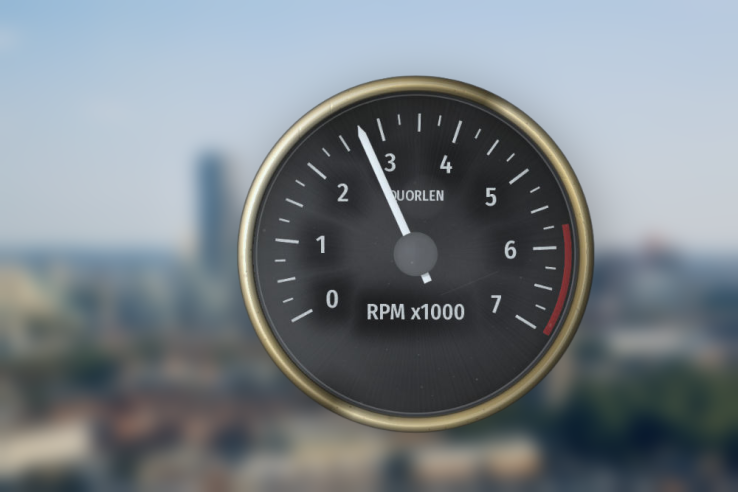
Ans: 2750
